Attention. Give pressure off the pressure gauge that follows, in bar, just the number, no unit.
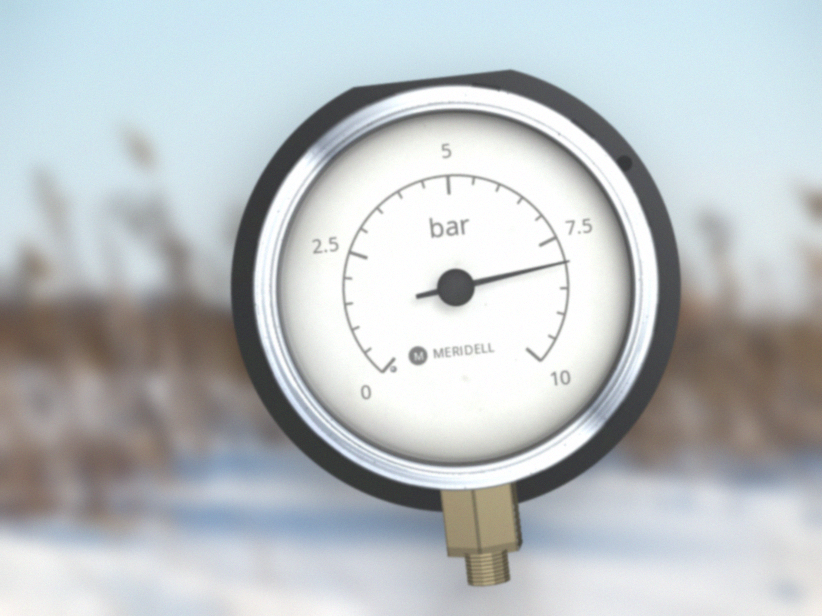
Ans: 8
